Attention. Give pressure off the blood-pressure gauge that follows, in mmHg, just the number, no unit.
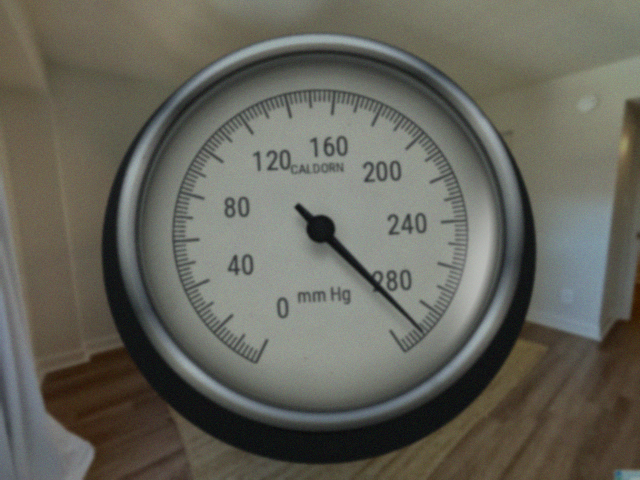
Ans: 290
